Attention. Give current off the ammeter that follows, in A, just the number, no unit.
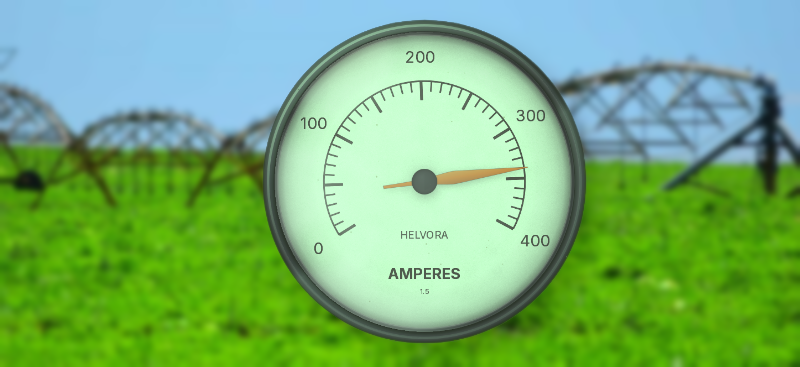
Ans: 340
